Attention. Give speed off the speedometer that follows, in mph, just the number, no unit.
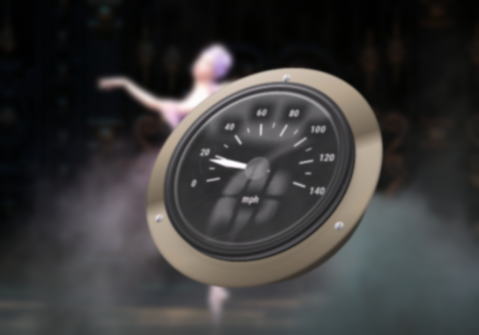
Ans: 15
